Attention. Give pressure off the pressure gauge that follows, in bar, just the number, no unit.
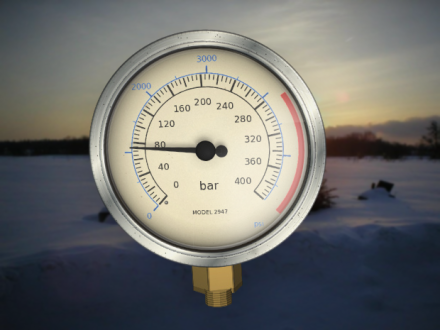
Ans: 75
